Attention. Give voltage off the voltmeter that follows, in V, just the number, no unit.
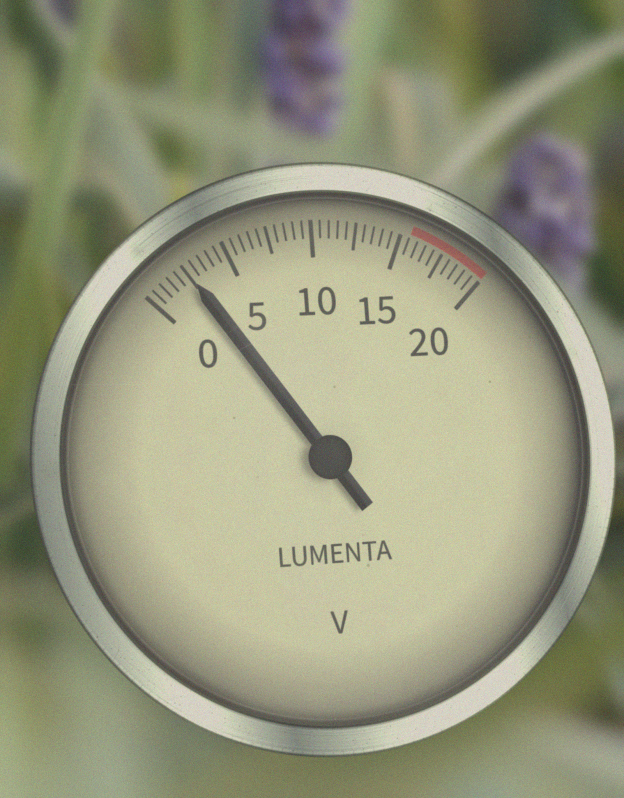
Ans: 2.5
